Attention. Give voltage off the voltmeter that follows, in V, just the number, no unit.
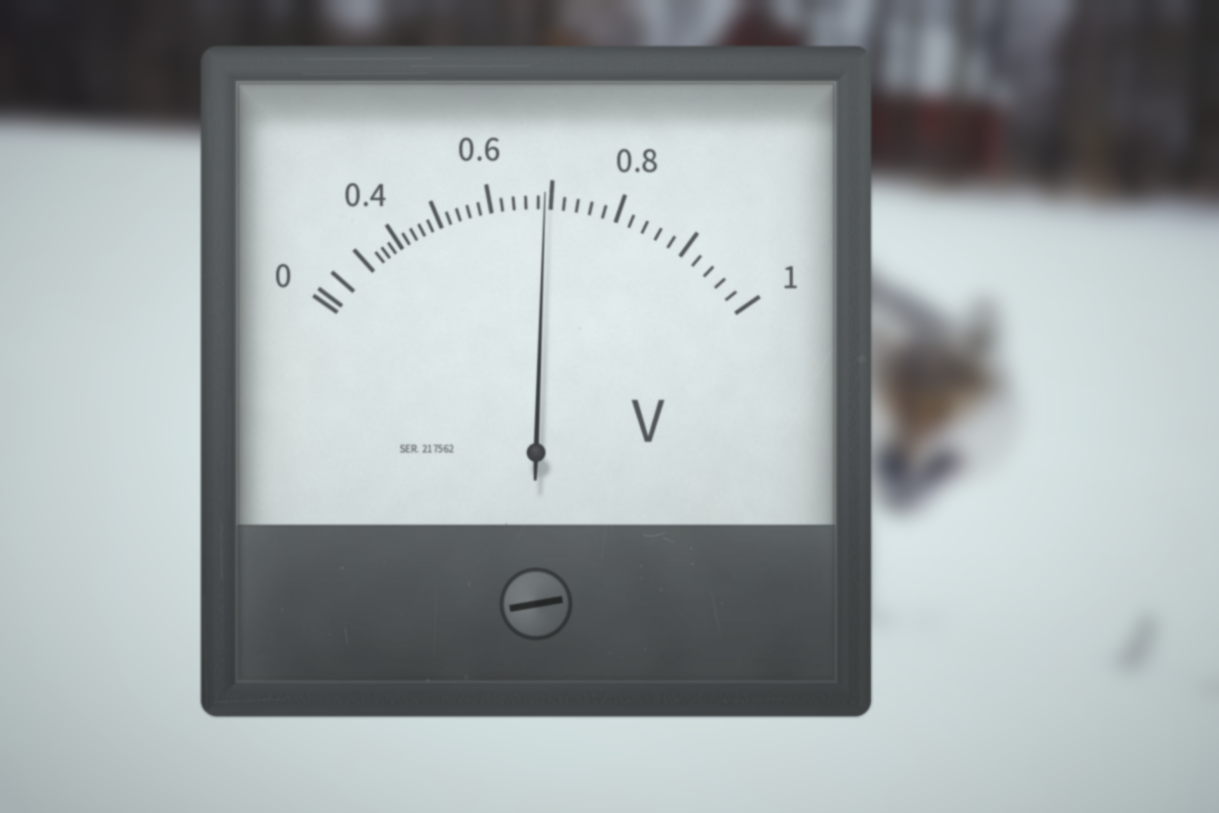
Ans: 0.69
